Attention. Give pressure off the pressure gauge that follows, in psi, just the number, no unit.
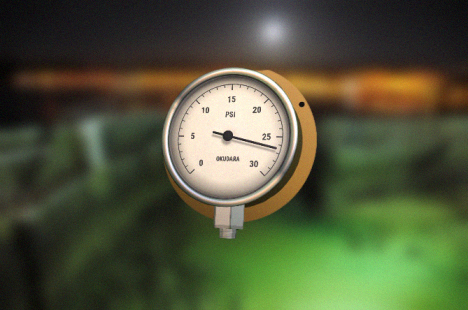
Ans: 26.5
